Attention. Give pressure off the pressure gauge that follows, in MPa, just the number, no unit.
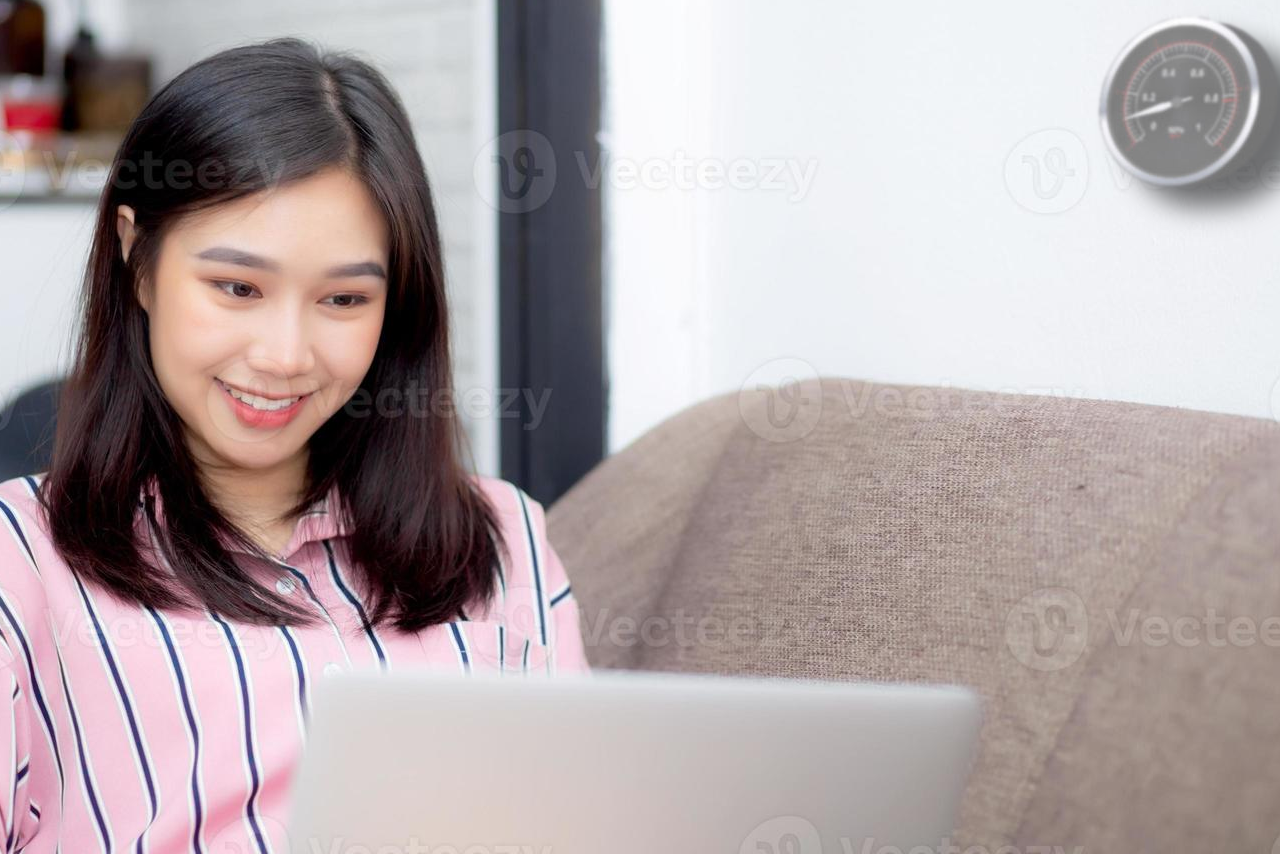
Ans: 0.1
